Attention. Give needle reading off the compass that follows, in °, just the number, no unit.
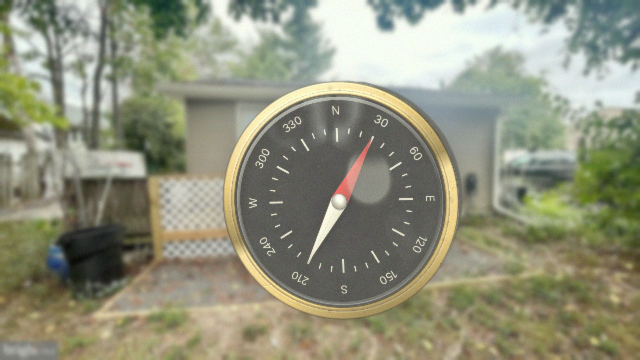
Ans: 30
